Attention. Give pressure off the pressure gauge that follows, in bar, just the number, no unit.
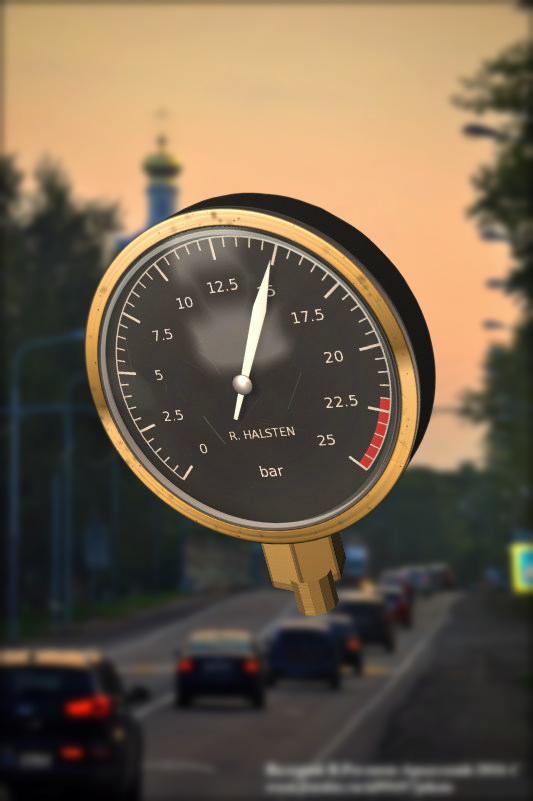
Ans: 15
